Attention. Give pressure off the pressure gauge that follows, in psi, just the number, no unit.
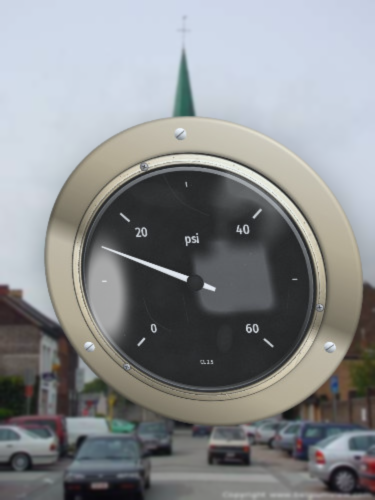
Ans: 15
